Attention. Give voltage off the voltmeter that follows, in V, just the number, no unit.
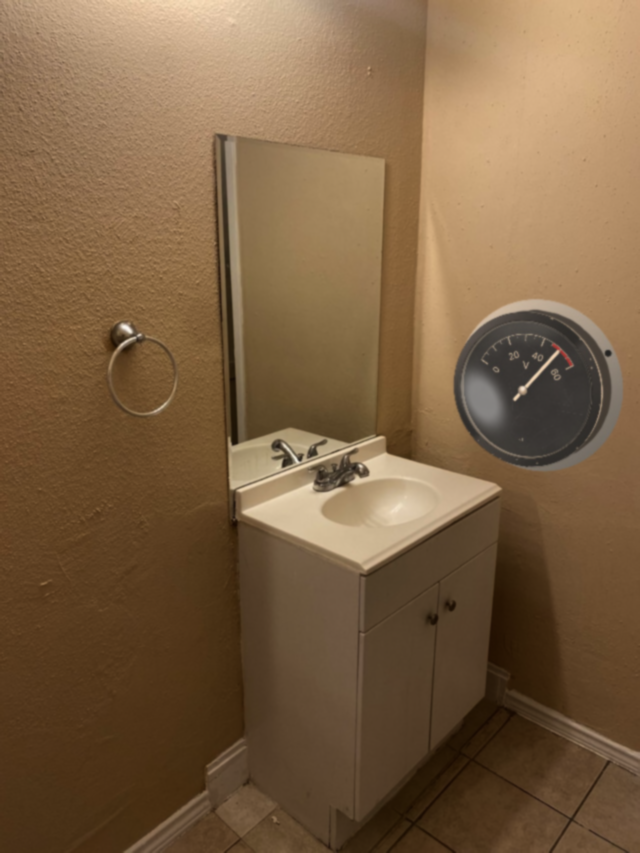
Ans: 50
